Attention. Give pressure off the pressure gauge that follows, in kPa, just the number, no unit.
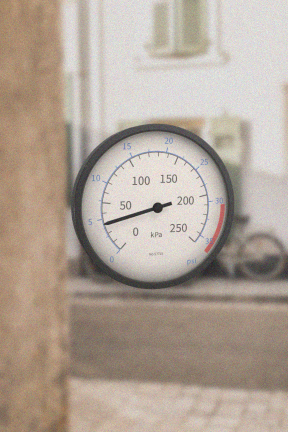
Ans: 30
